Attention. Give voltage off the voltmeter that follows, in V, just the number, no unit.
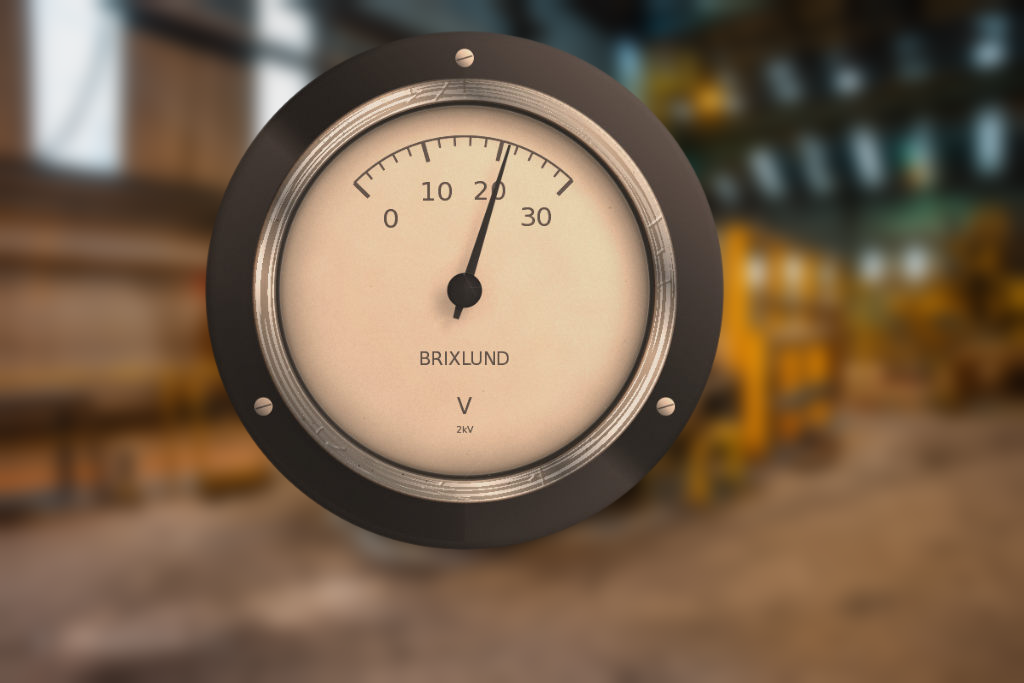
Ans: 21
